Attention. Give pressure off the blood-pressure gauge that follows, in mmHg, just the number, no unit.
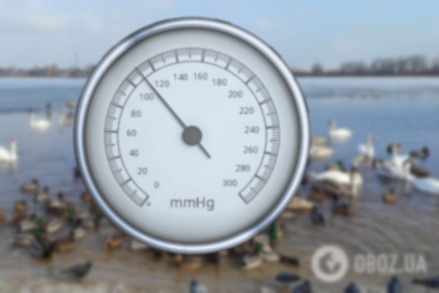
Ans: 110
